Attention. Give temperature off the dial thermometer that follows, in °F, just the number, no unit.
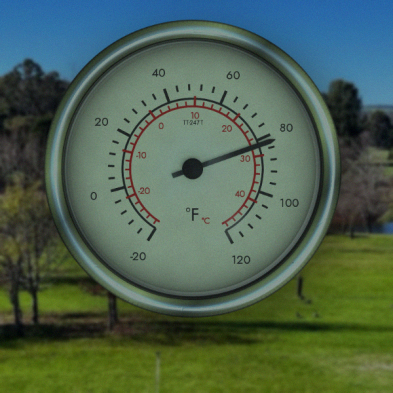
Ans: 82
